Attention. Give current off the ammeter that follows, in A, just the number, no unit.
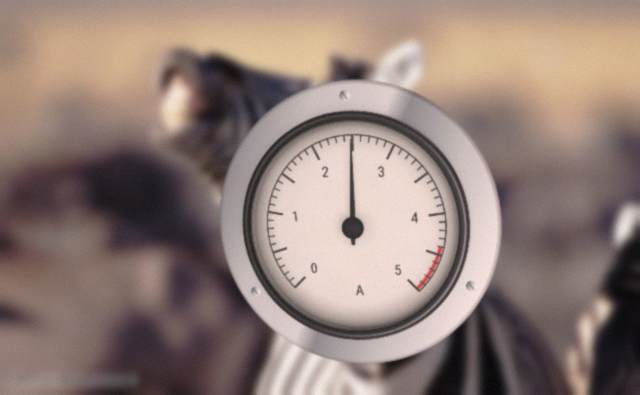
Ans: 2.5
